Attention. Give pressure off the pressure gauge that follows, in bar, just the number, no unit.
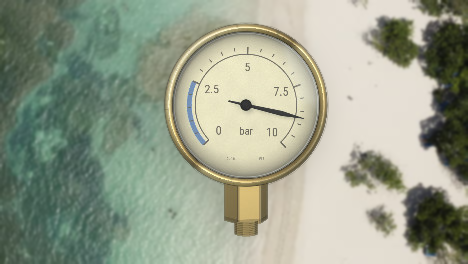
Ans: 8.75
